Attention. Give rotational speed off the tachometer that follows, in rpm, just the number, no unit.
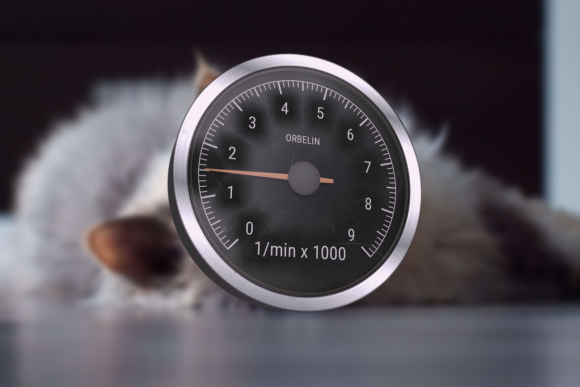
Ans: 1500
